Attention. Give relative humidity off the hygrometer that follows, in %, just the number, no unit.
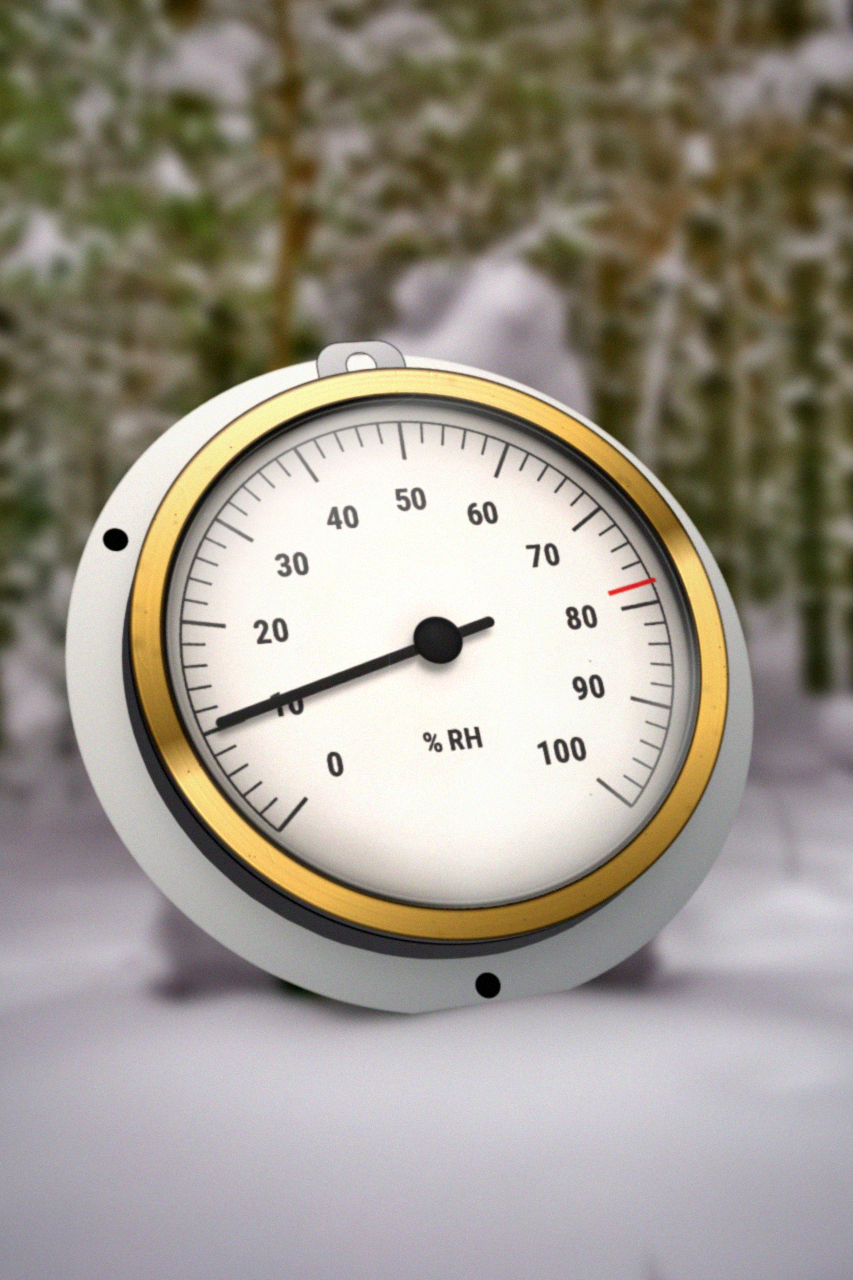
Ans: 10
